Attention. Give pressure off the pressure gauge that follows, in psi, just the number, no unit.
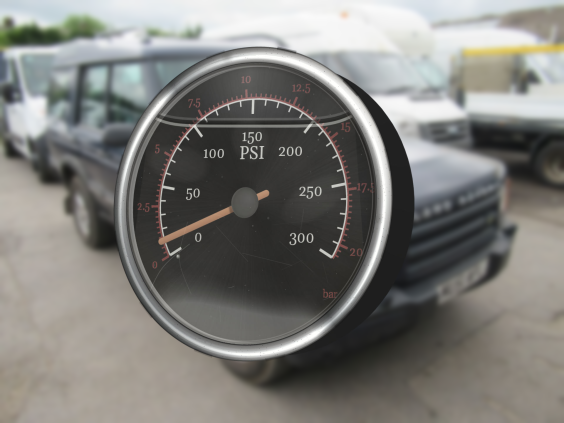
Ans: 10
